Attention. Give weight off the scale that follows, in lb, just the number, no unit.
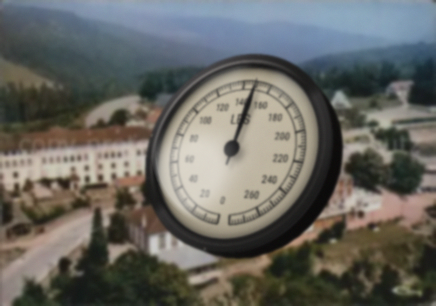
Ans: 150
